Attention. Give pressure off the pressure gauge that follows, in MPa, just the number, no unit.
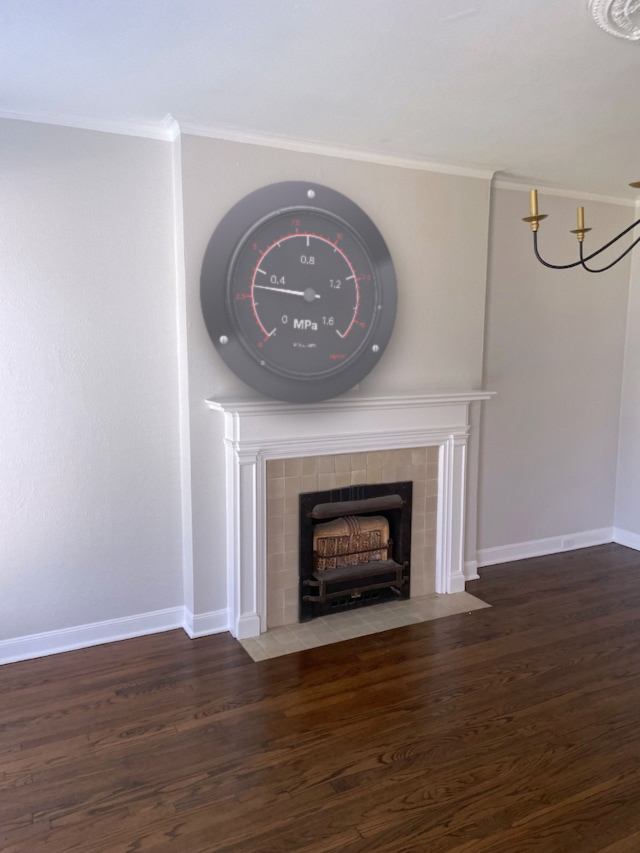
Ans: 0.3
